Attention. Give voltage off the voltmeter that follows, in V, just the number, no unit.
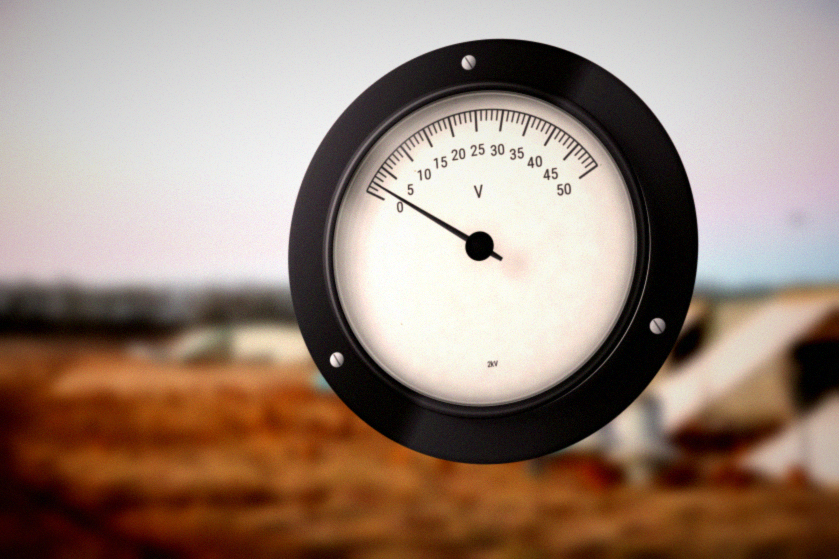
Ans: 2
